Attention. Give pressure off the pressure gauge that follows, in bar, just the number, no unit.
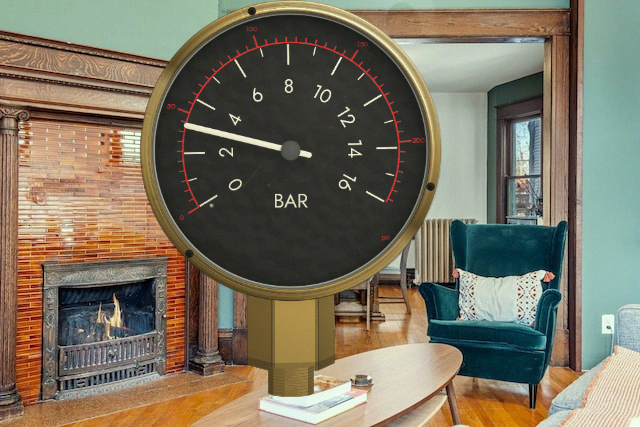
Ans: 3
